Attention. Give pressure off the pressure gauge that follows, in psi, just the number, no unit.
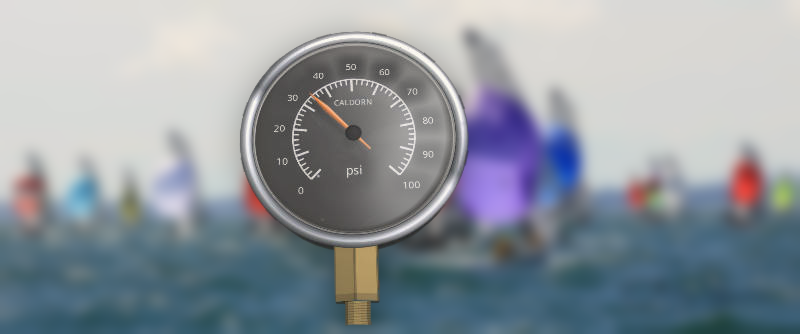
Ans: 34
